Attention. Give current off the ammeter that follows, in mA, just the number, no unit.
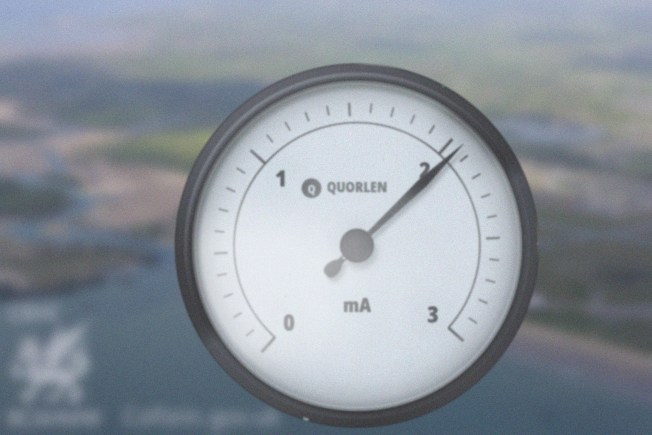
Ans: 2.05
